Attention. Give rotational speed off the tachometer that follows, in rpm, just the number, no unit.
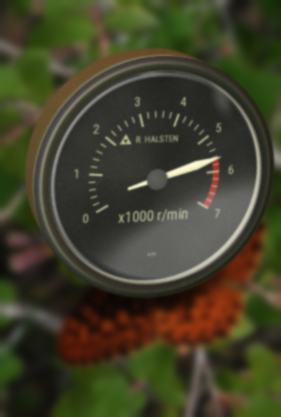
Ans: 5600
